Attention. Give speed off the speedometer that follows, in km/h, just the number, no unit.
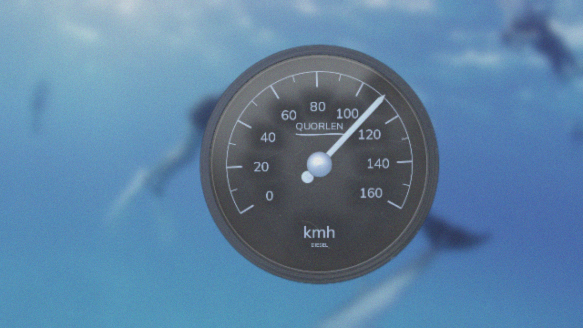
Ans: 110
